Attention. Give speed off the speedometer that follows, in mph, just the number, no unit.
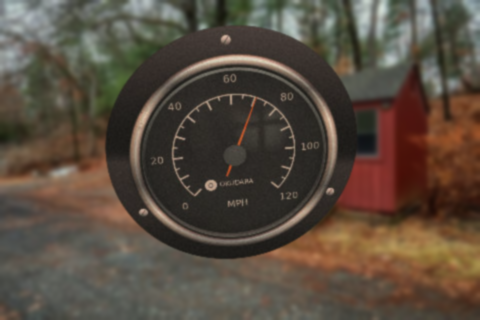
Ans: 70
